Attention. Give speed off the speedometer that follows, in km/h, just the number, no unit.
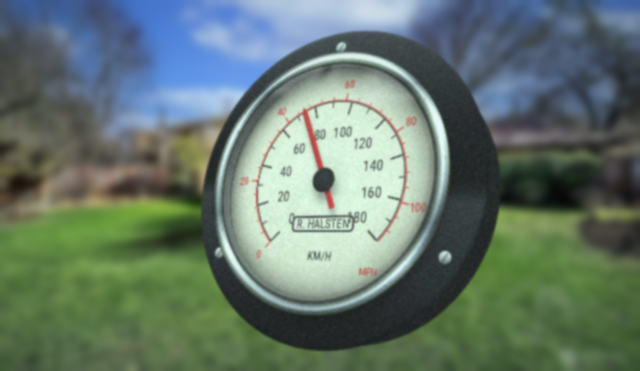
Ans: 75
